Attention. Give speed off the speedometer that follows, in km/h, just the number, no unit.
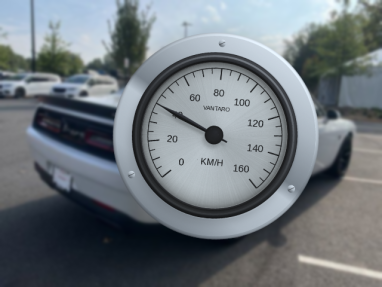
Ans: 40
